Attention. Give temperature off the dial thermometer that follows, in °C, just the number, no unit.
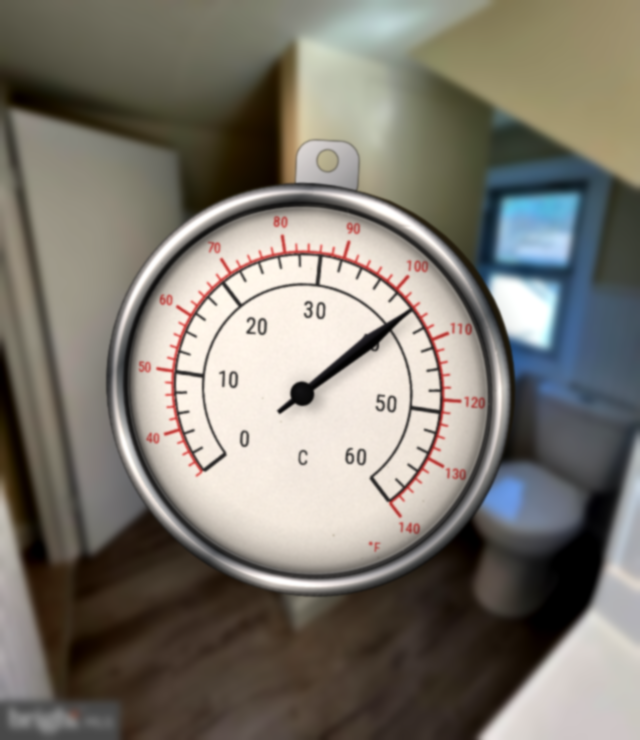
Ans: 40
